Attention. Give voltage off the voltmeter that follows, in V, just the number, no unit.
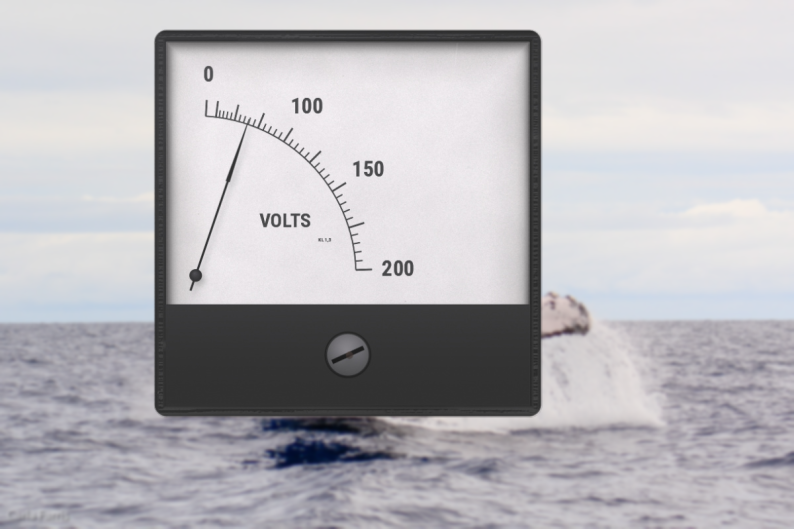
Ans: 65
